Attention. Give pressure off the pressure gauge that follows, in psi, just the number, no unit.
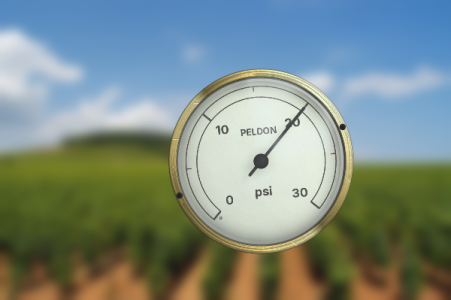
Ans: 20
